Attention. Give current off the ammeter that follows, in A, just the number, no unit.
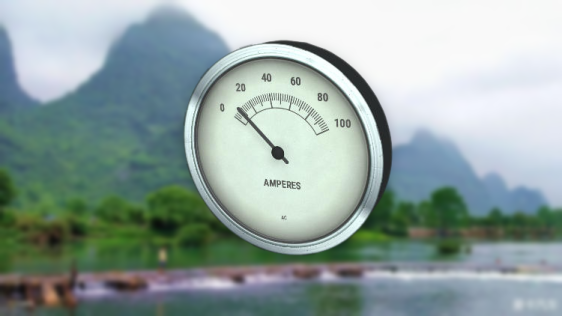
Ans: 10
